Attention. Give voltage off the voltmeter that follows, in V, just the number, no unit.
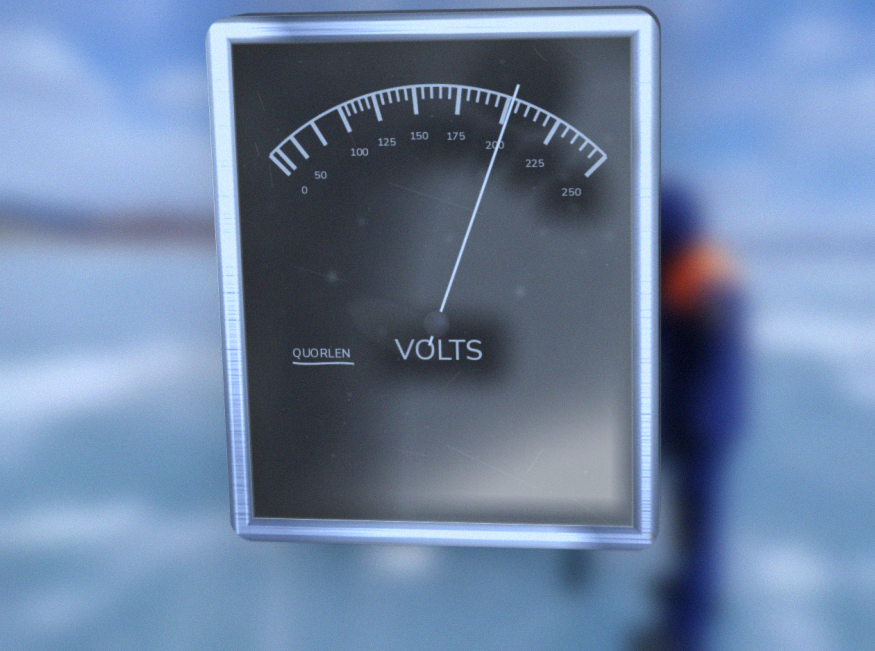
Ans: 202.5
